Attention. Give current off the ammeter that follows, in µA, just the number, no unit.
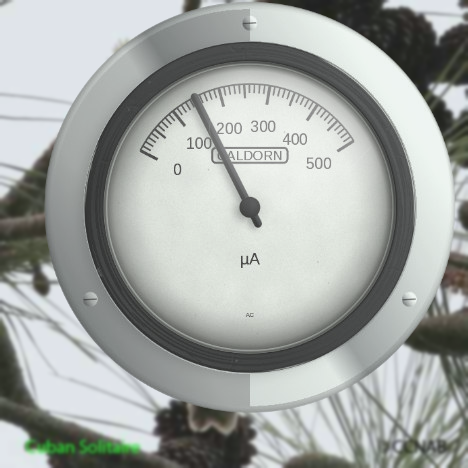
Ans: 150
